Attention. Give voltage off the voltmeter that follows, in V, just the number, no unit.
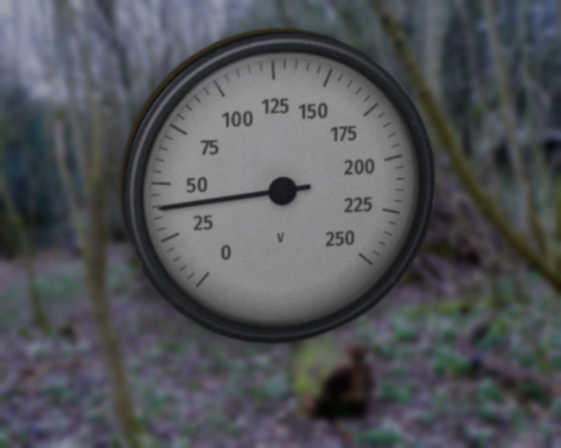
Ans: 40
